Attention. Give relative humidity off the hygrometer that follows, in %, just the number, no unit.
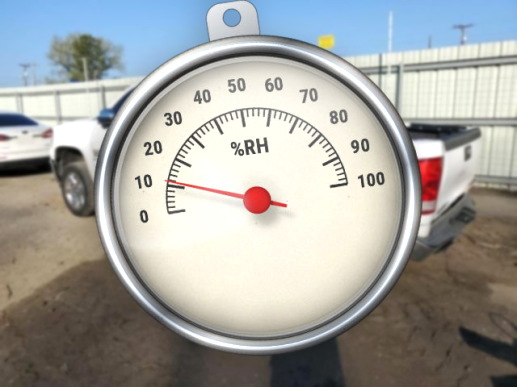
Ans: 12
